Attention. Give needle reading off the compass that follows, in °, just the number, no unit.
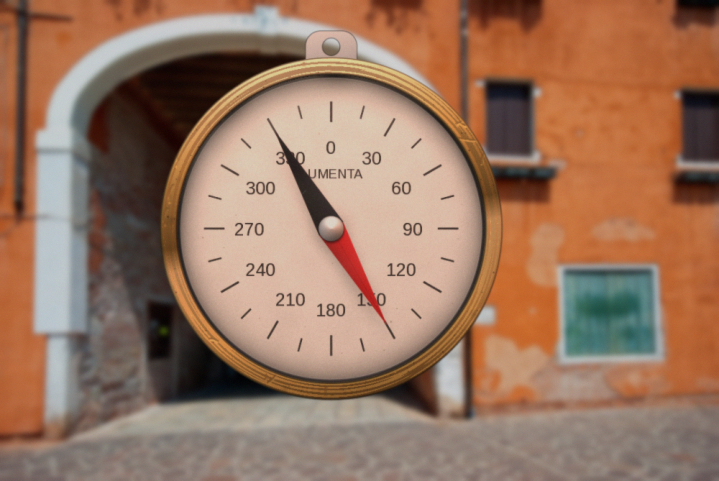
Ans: 150
